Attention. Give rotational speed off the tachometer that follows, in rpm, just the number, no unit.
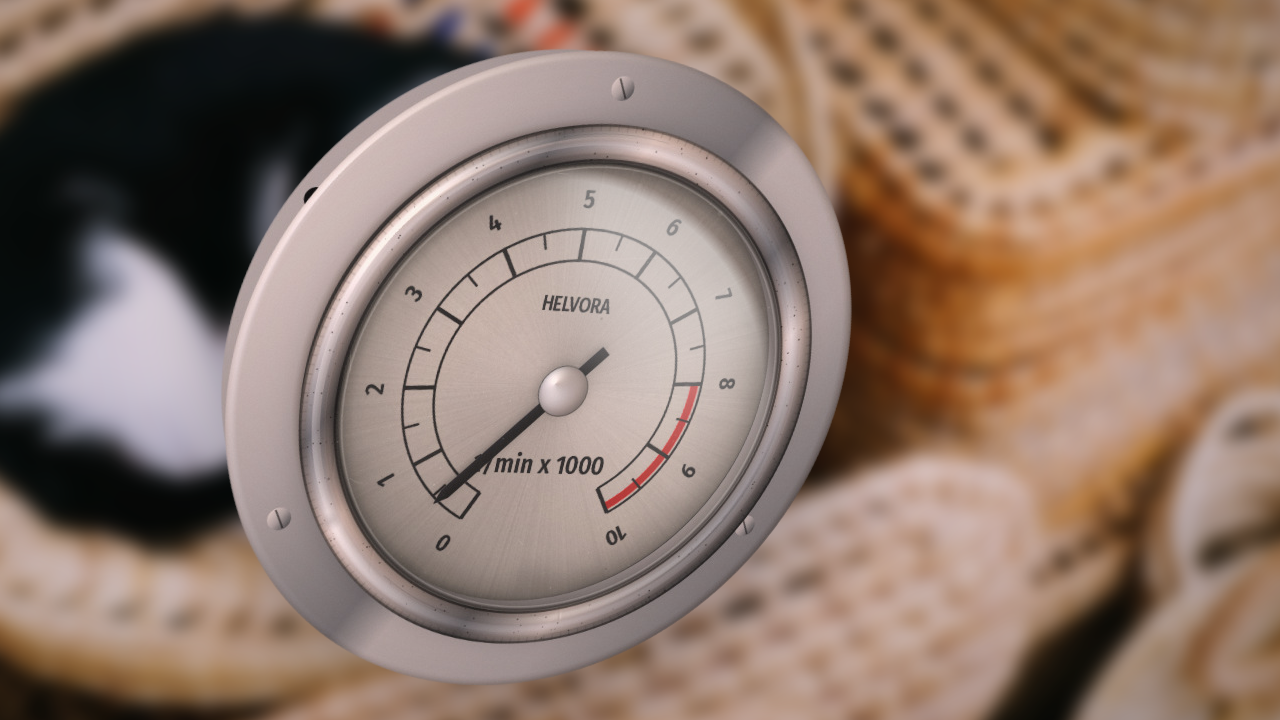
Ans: 500
